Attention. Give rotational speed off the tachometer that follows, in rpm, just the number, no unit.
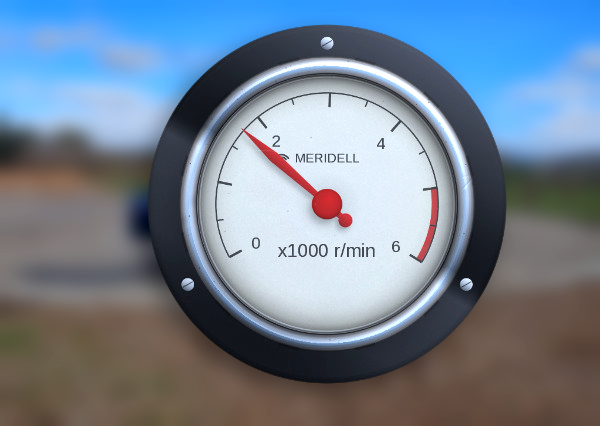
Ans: 1750
